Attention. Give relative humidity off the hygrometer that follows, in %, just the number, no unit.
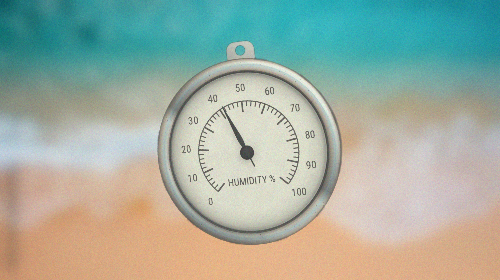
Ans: 42
